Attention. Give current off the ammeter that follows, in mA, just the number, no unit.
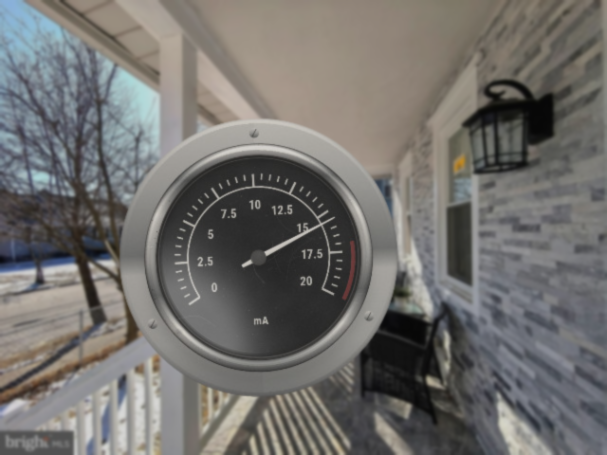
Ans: 15.5
